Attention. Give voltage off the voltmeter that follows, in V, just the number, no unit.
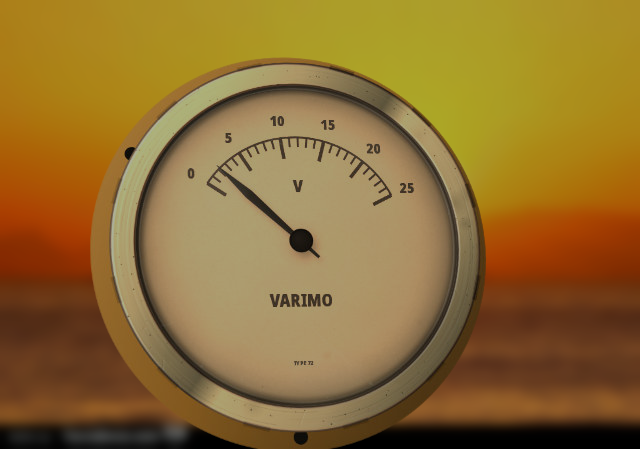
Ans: 2
